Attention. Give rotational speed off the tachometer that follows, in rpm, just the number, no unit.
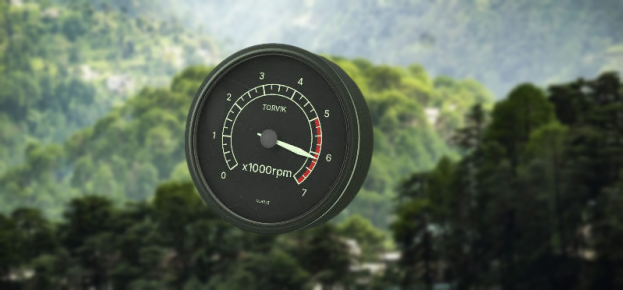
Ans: 6125
